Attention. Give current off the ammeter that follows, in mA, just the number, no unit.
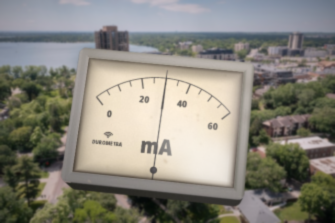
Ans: 30
